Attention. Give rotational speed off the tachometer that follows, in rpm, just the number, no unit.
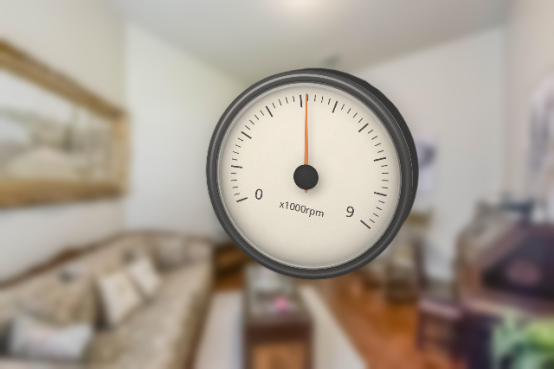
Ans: 4200
